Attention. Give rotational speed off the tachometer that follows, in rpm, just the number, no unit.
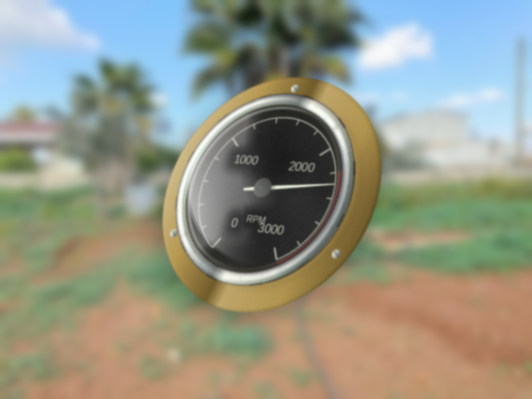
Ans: 2300
